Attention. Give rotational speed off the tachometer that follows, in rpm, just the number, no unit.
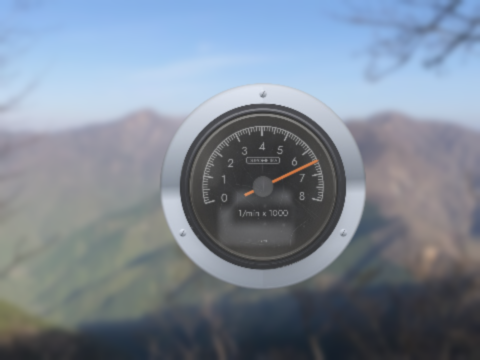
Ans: 6500
